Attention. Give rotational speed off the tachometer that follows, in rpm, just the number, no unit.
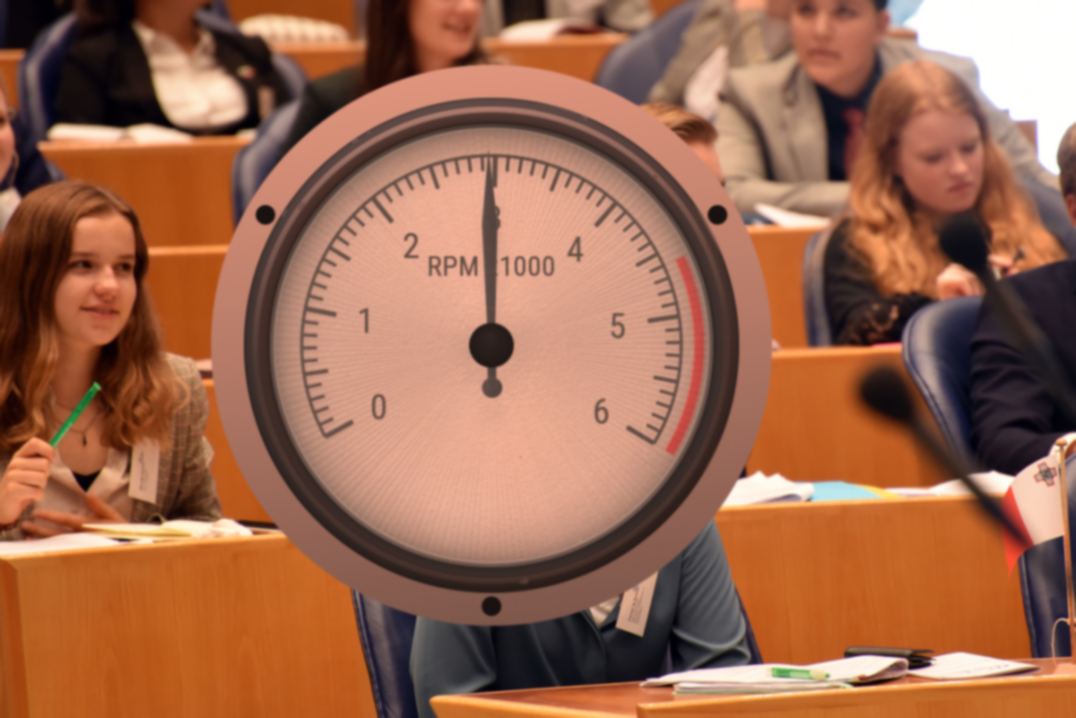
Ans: 2950
